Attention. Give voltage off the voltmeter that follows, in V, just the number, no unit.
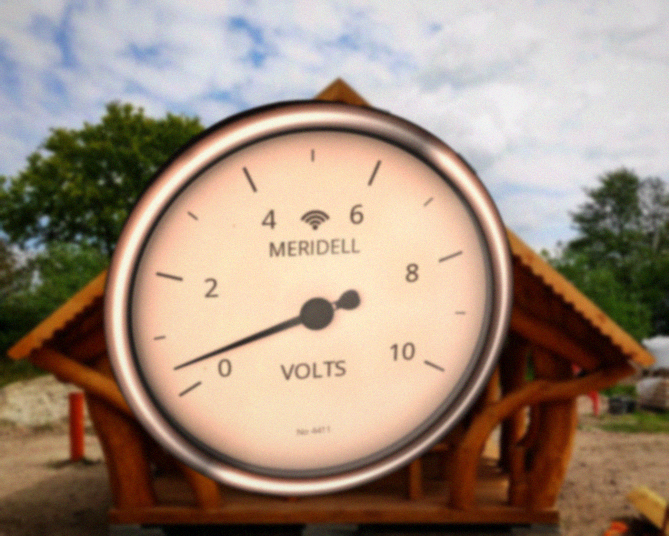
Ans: 0.5
